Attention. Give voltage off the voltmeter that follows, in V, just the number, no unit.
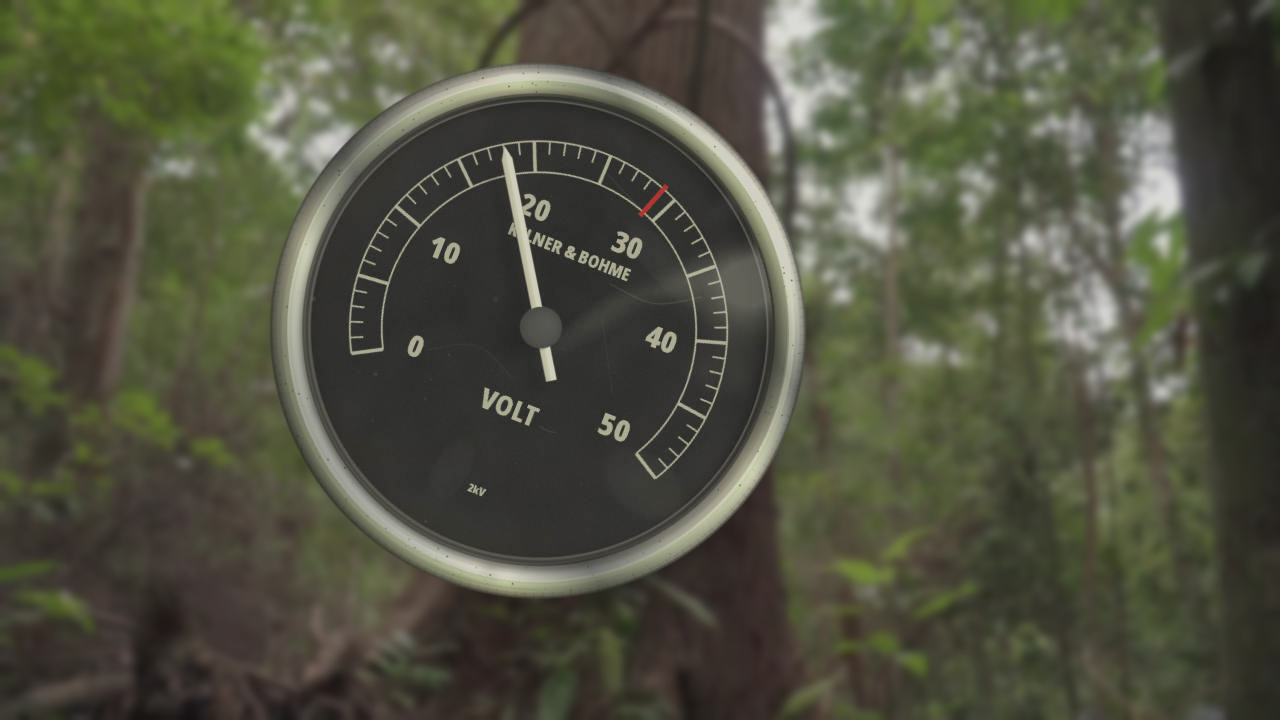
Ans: 18
